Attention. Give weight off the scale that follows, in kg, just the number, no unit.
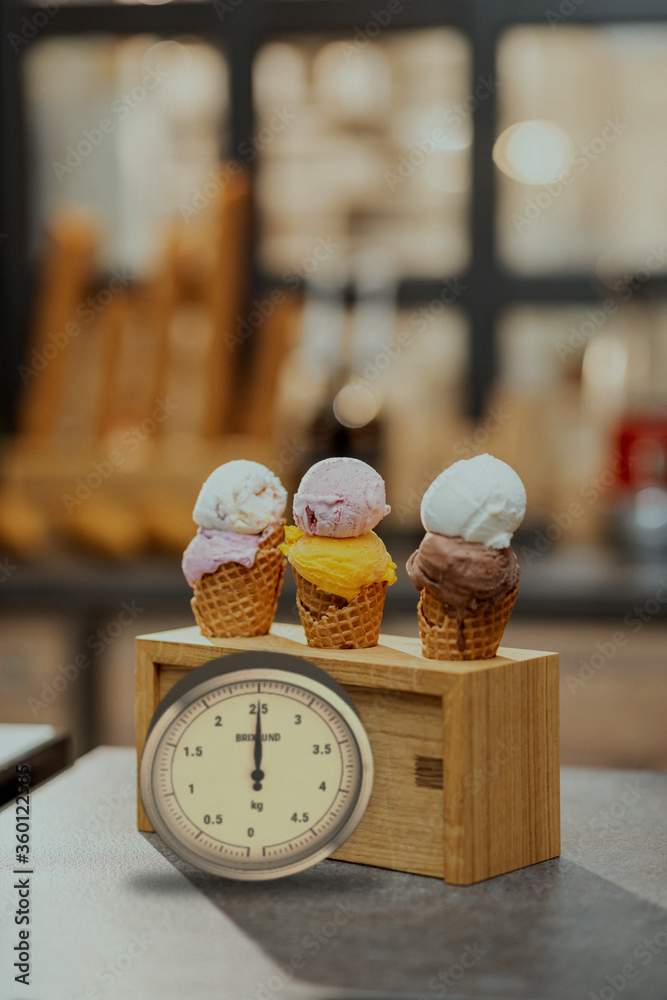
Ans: 2.5
